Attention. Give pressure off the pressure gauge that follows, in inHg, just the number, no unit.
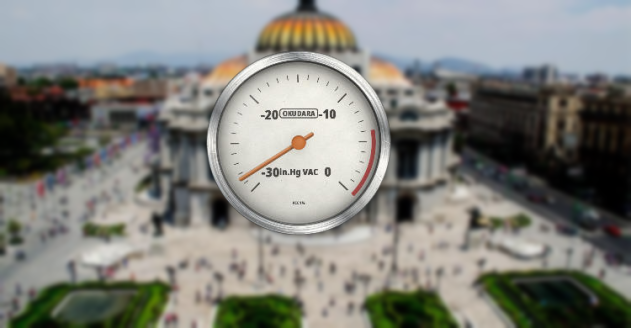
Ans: -28.5
